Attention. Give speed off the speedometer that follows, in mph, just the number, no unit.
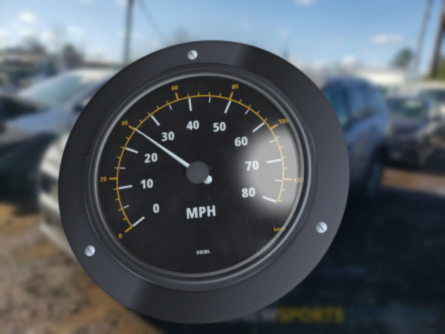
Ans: 25
